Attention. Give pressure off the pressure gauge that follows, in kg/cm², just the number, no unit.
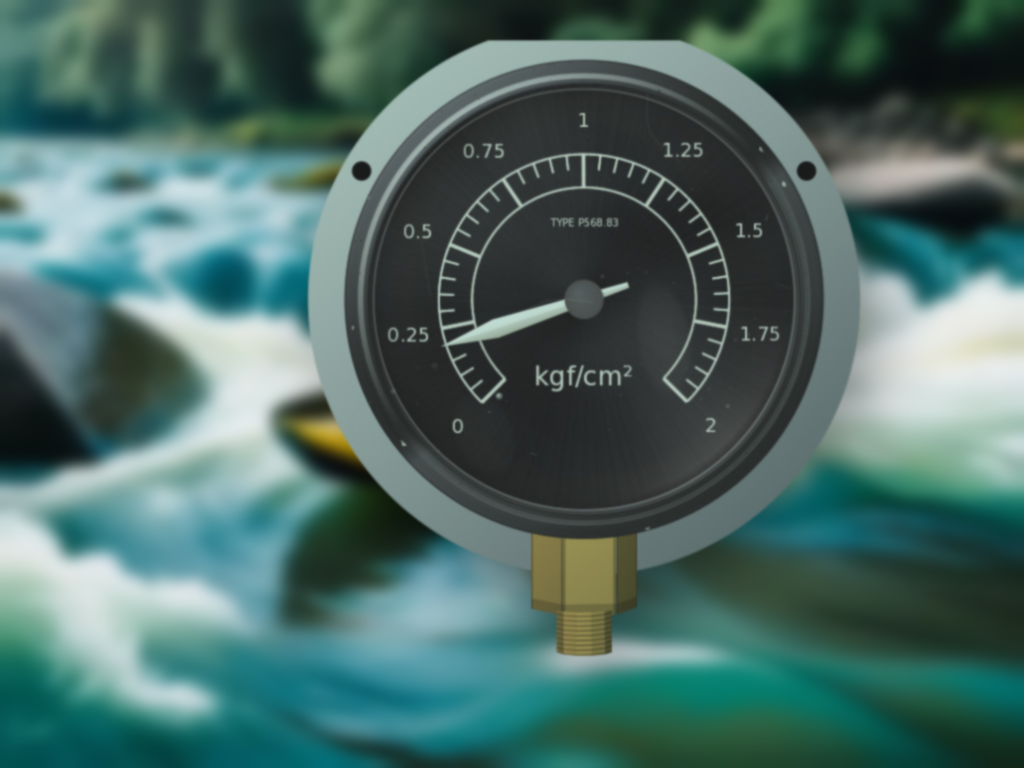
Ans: 0.2
